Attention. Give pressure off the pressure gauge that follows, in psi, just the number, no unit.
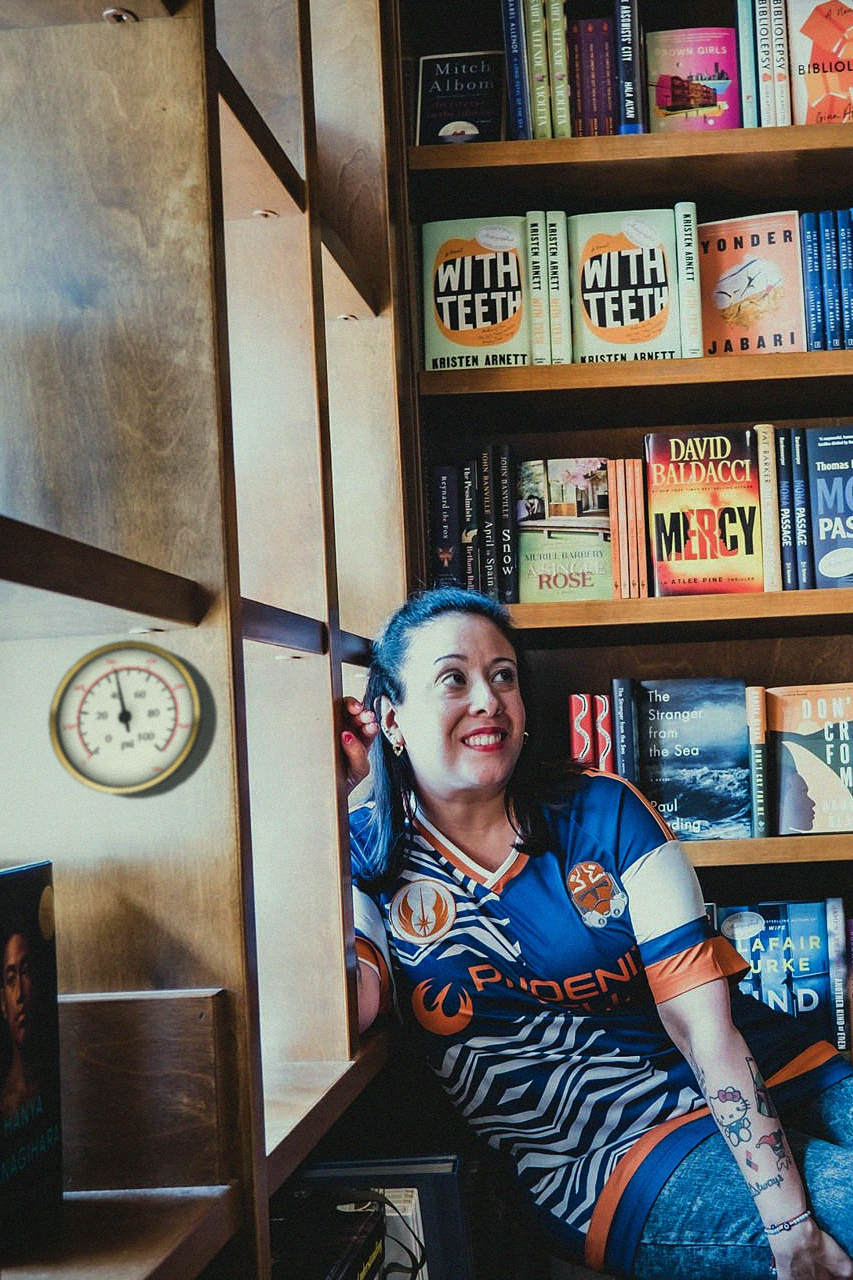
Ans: 45
